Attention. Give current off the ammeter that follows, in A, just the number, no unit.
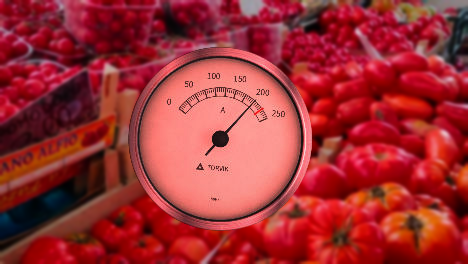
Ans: 200
